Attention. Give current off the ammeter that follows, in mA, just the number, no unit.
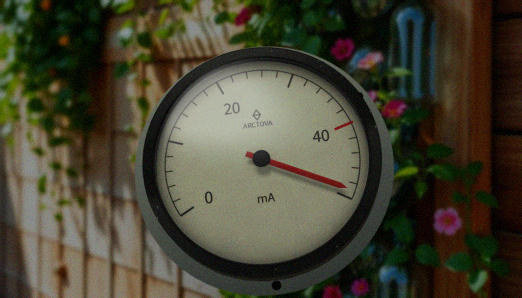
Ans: 49
